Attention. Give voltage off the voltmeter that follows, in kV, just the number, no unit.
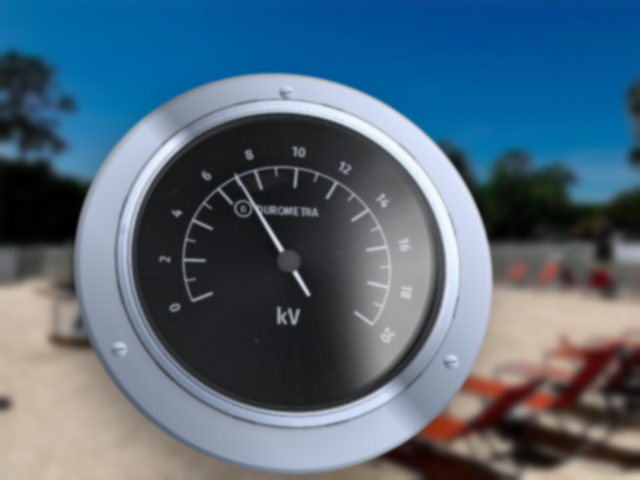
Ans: 7
